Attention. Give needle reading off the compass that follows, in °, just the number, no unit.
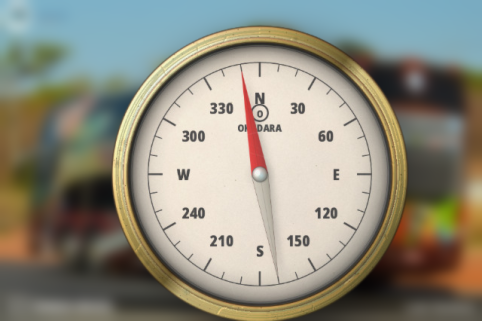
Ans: 350
